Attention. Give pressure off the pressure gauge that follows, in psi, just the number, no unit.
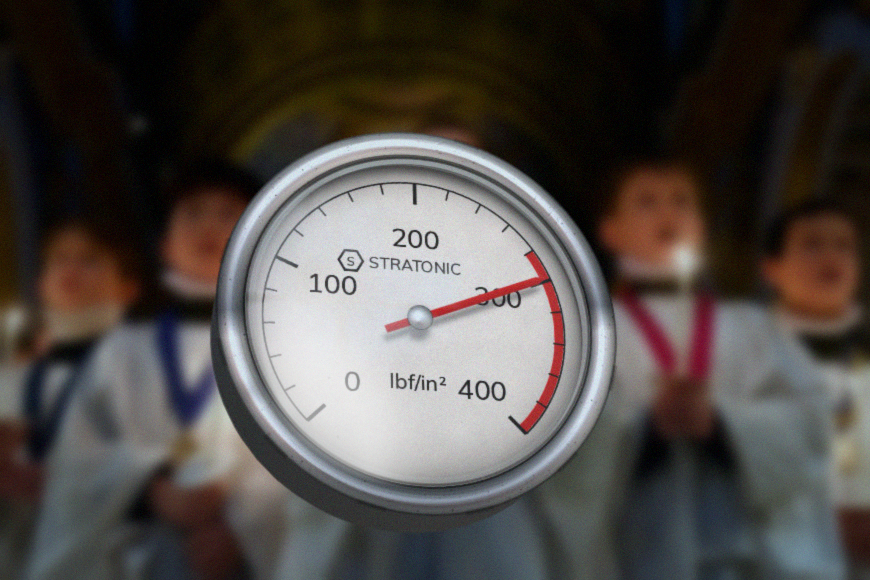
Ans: 300
